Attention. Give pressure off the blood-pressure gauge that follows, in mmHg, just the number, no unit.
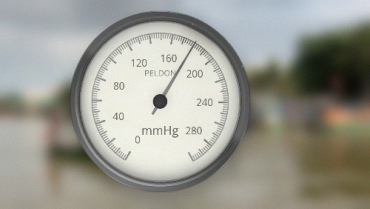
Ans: 180
